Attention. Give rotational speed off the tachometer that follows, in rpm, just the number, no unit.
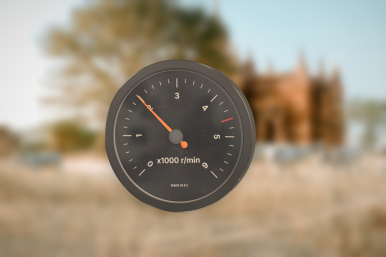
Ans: 2000
